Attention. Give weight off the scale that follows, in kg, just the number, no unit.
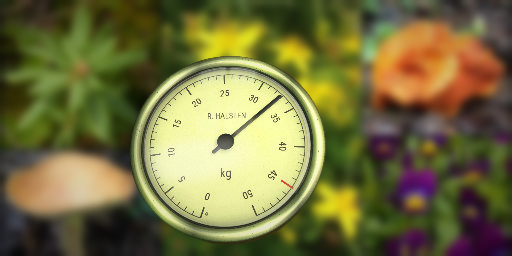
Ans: 33
